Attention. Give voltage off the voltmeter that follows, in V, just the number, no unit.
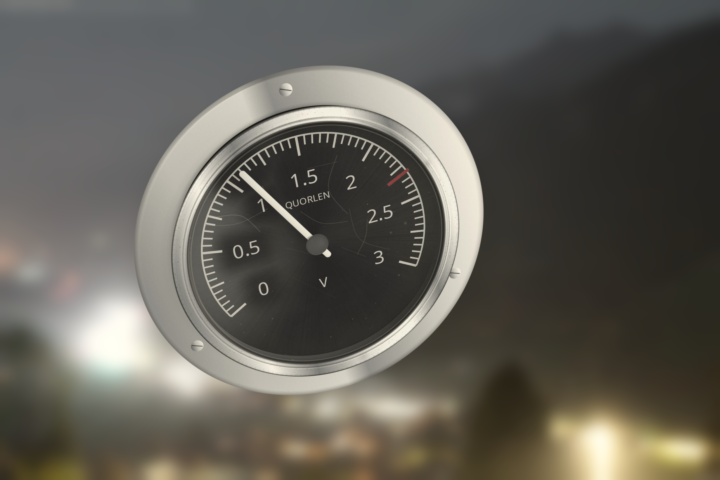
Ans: 1.1
